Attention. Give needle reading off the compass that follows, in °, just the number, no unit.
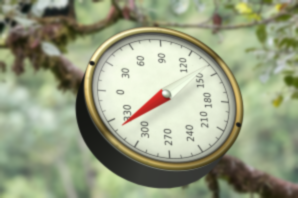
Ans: 320
